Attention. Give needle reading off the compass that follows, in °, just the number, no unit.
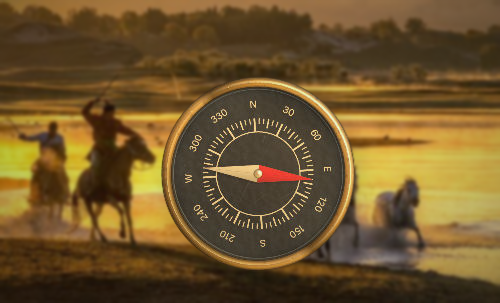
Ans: 100
